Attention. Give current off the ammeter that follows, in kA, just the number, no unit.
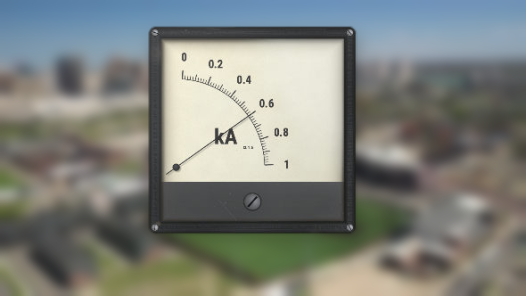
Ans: 0.6
